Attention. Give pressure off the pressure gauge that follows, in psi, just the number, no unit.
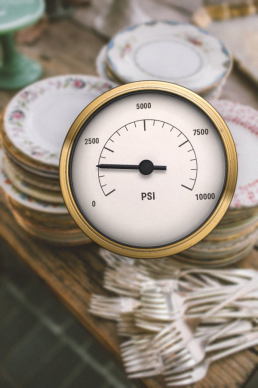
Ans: 1500
